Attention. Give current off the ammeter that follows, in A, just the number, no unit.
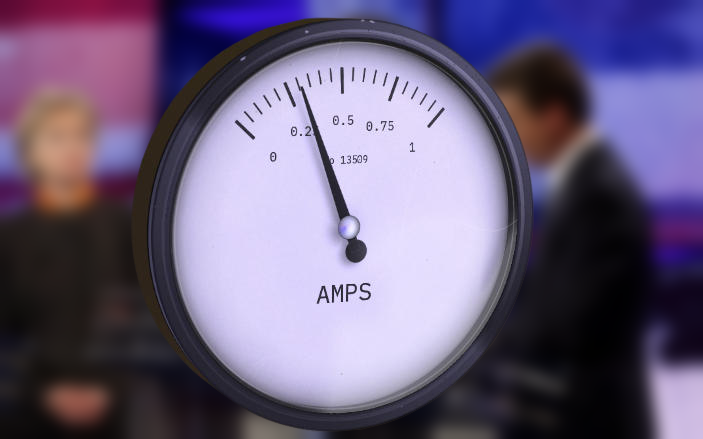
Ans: 0.3
